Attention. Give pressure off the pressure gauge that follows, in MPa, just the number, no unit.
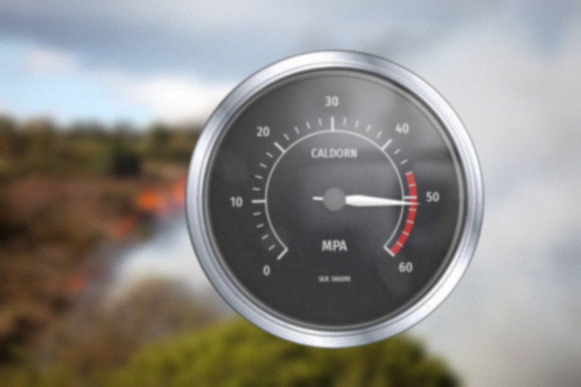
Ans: 51
